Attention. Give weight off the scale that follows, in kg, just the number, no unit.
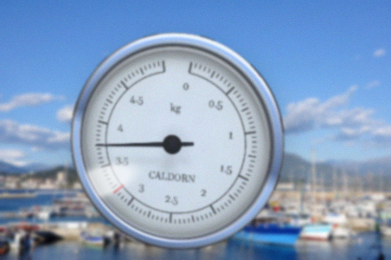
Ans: 3.75
